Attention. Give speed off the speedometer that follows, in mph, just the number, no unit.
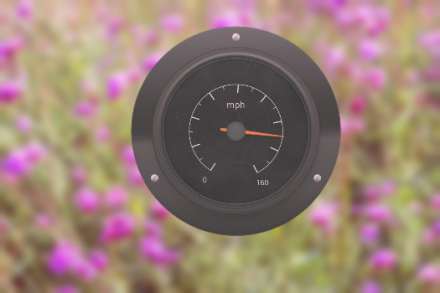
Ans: 130
